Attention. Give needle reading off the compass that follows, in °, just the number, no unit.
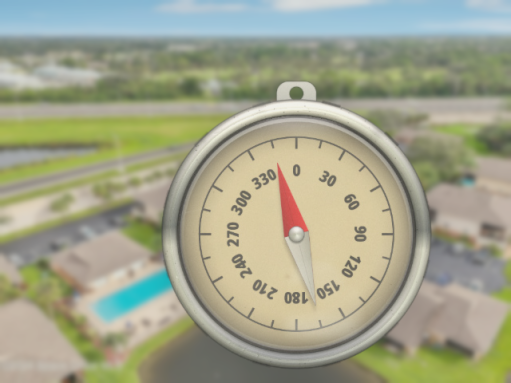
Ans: 345
